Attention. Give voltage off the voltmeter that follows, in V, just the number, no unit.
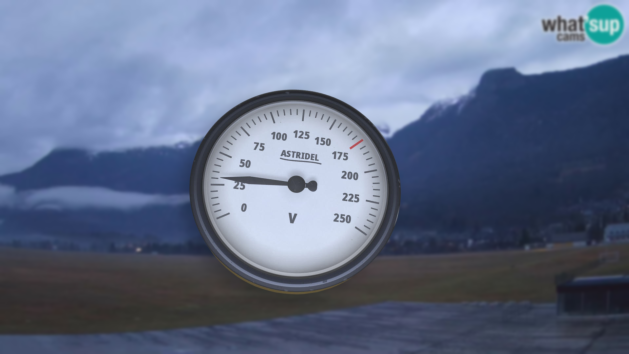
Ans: 30
